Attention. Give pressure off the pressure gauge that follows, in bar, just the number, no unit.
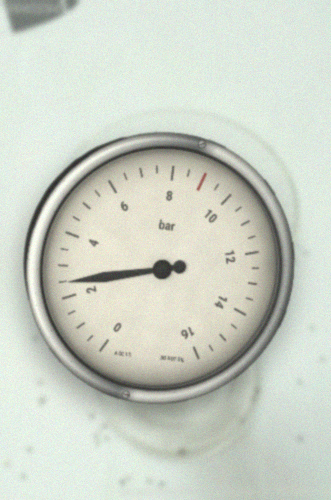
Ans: 2.5
